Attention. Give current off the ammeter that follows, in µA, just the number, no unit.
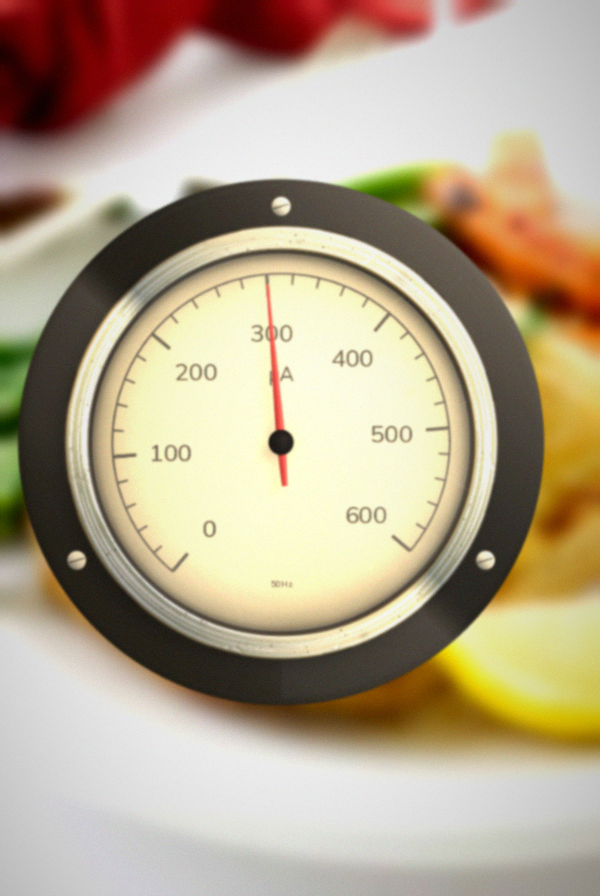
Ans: 300
